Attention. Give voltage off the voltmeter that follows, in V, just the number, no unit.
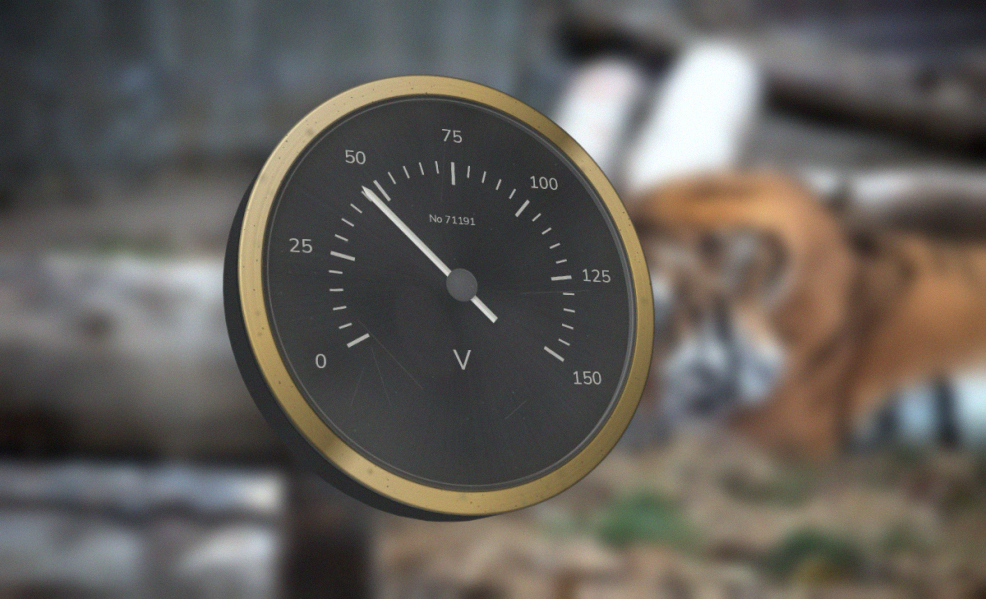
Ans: 45
